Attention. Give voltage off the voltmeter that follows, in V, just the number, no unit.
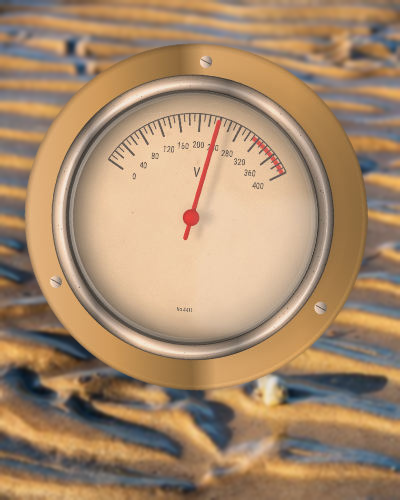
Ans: 240
